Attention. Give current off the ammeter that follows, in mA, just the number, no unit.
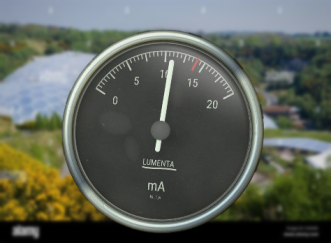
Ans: 11
